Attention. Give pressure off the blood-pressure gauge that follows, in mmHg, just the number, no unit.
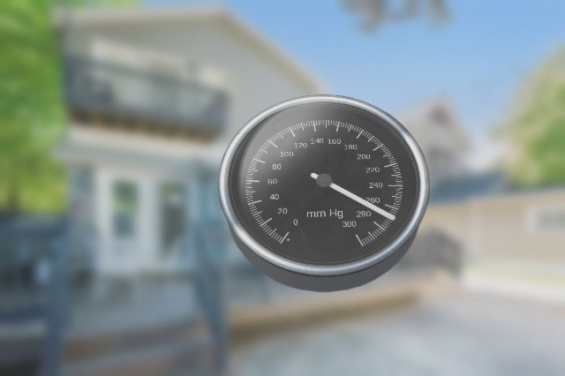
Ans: 270
